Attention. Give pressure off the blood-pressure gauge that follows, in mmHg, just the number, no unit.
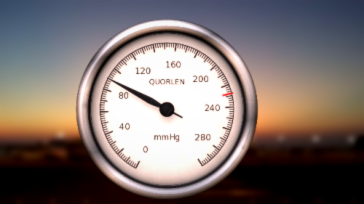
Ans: 90
